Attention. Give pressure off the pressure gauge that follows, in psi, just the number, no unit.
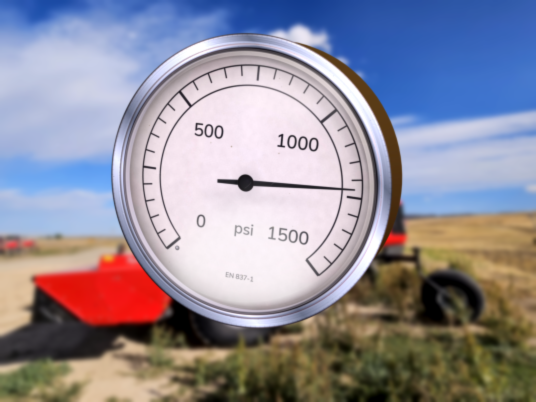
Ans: 1225
